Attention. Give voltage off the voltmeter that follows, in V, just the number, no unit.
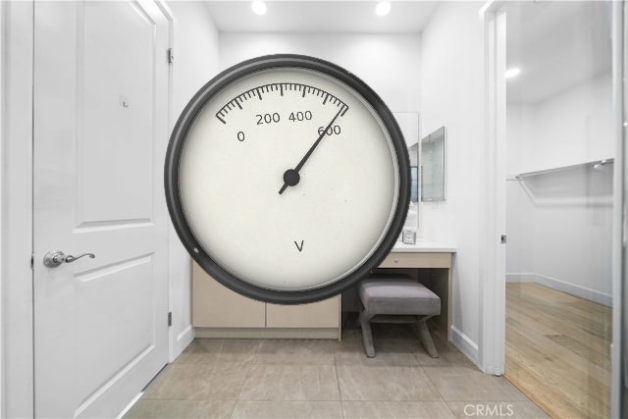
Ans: 580
